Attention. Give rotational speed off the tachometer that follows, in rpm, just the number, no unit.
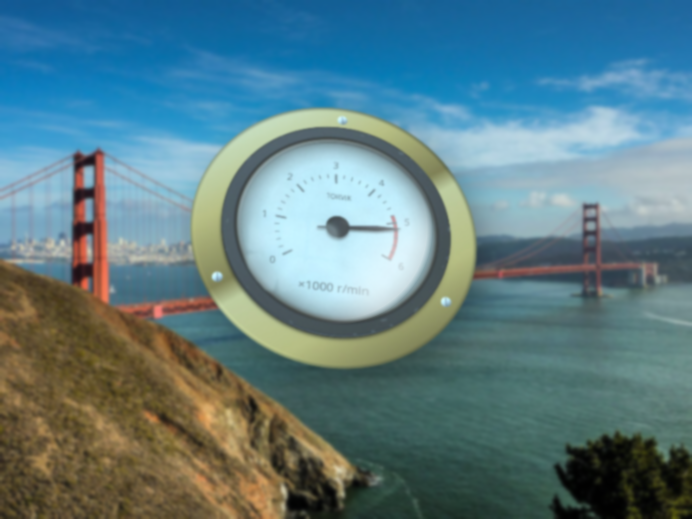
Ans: 5200
